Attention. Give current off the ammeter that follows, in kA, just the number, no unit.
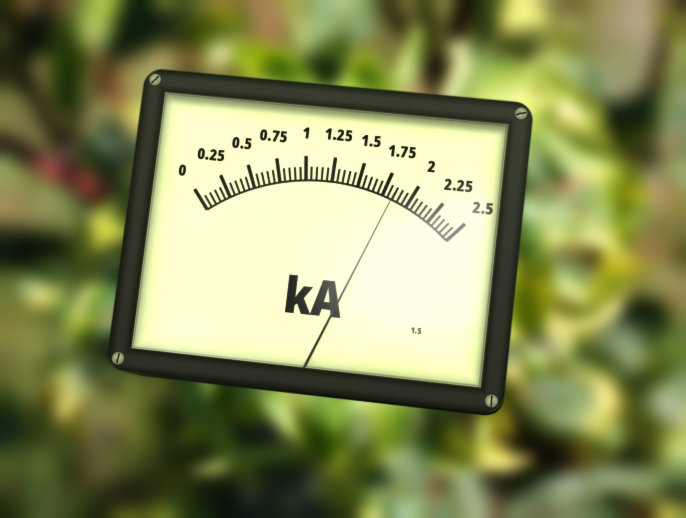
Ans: 1.85
